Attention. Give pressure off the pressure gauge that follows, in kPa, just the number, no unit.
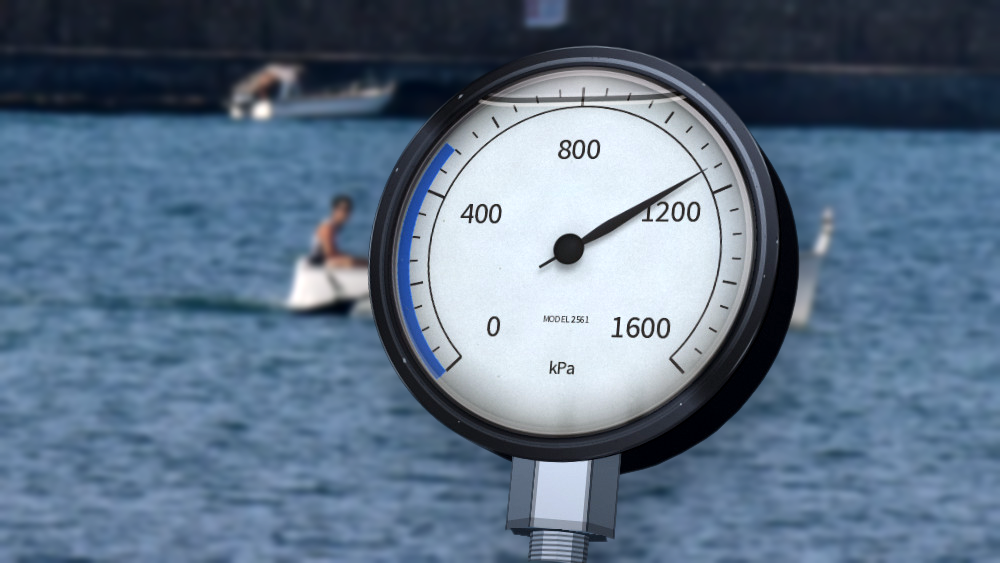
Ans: 1150
